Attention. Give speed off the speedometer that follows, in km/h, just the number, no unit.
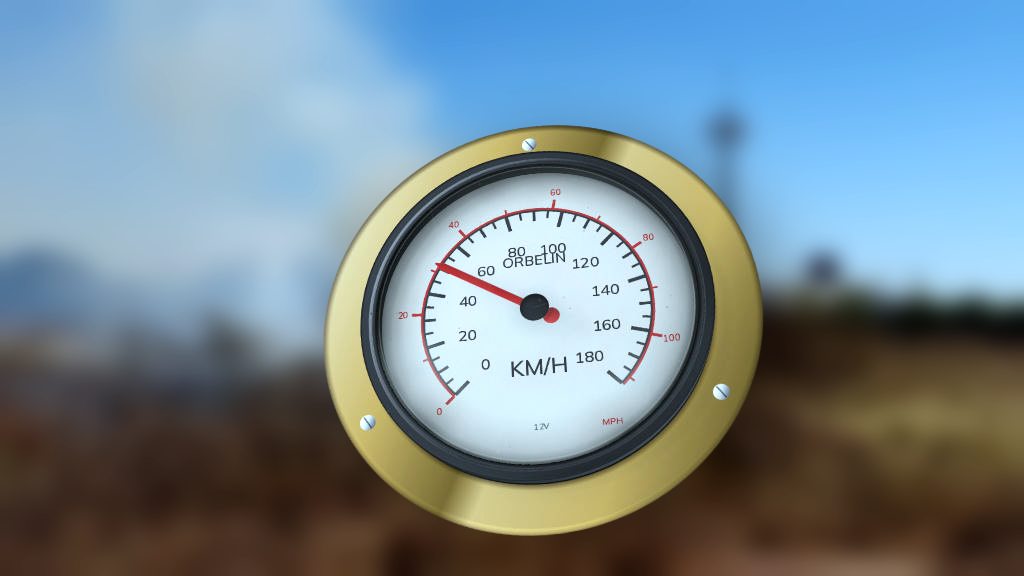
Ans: 50
